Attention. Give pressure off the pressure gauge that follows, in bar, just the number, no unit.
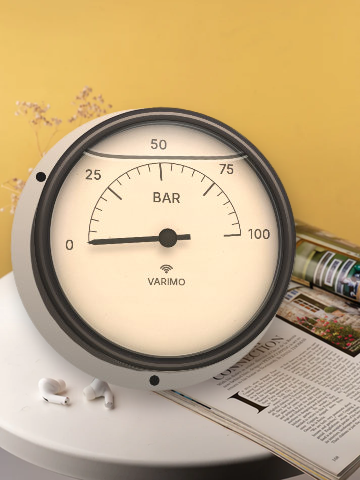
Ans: 0
